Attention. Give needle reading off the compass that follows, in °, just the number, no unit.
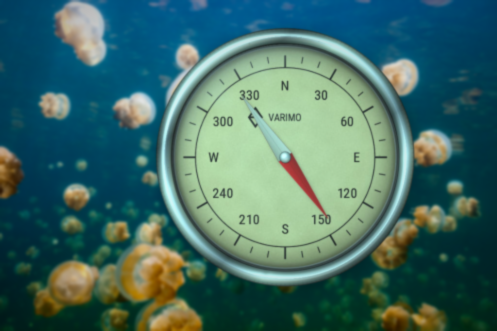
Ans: 145
